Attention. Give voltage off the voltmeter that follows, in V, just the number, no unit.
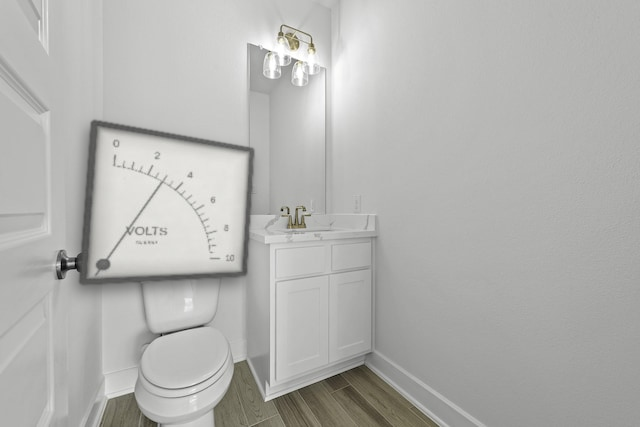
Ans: 3
